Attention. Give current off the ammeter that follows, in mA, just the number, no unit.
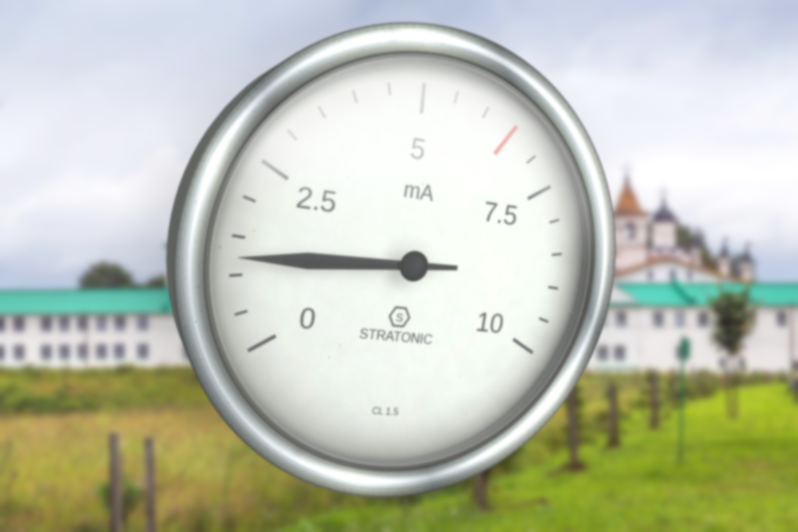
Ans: 1.25
